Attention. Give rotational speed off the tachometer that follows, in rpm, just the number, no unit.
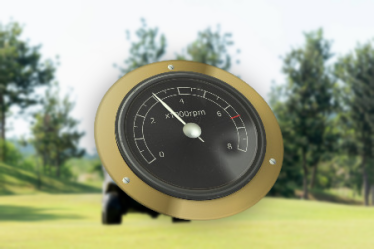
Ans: 3000
